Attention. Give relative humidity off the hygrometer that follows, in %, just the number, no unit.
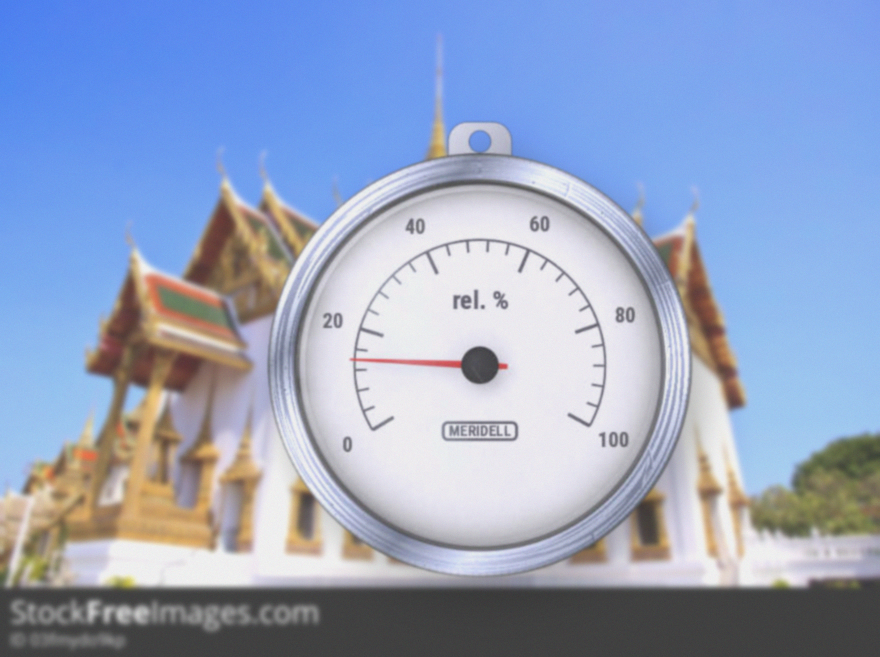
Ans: 14
